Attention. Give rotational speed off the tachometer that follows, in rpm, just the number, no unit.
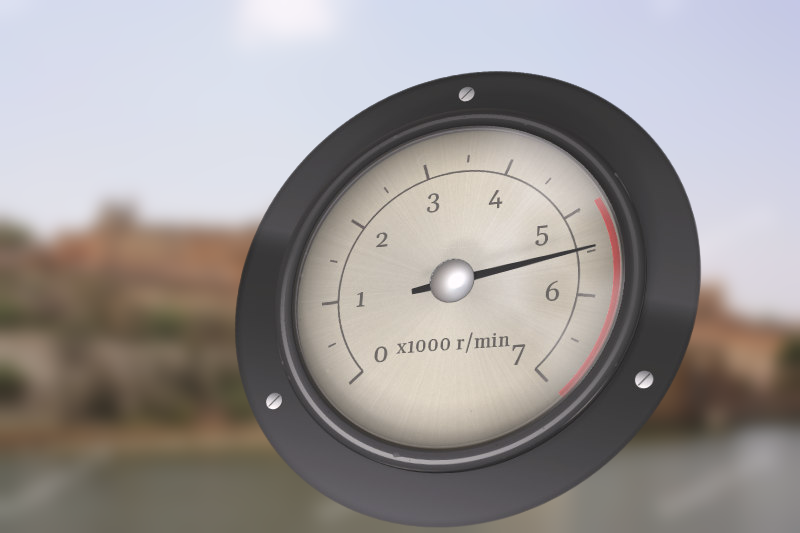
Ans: 5500
